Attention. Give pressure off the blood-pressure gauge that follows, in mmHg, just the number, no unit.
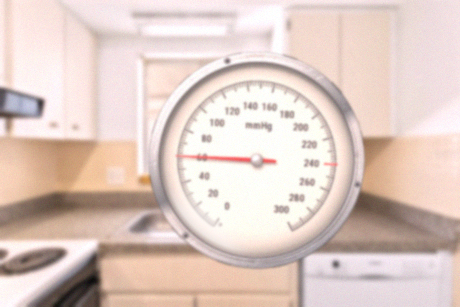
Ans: 60
